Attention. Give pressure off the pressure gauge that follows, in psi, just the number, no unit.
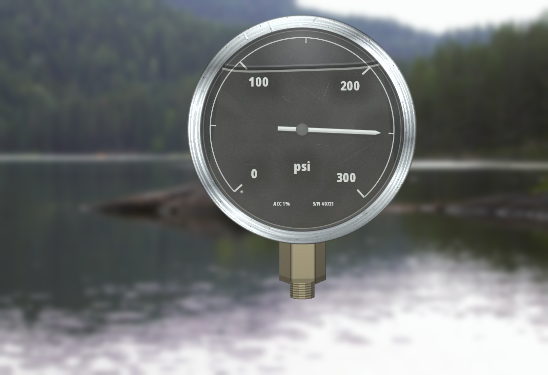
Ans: 250
